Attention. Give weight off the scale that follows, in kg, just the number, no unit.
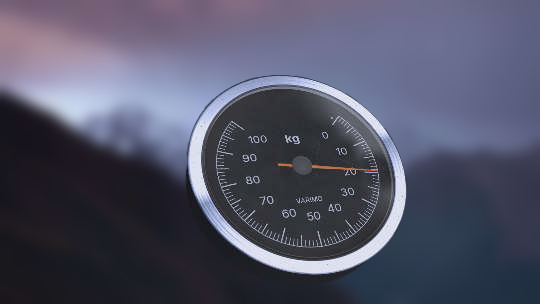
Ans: 20
